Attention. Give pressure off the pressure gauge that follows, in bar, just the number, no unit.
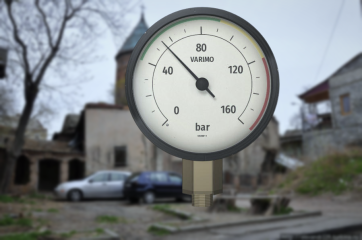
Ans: 55
